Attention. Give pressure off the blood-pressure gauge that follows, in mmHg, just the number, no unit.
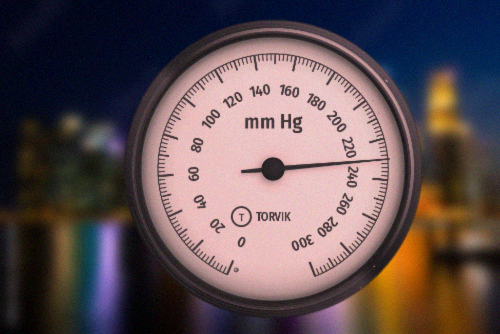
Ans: 230
